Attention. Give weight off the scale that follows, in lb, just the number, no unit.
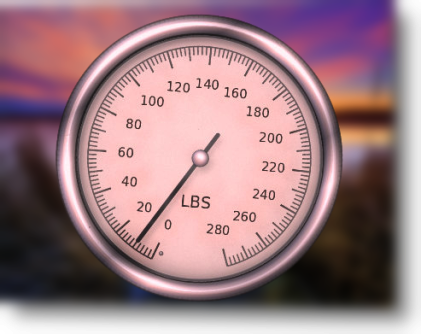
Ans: 10
